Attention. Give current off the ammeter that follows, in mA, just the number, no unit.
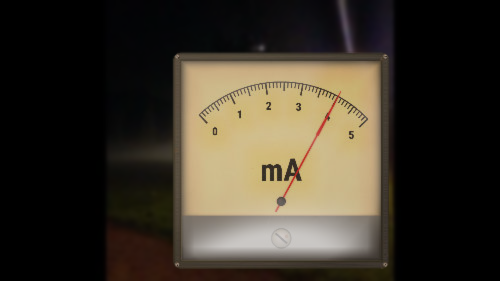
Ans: 4
